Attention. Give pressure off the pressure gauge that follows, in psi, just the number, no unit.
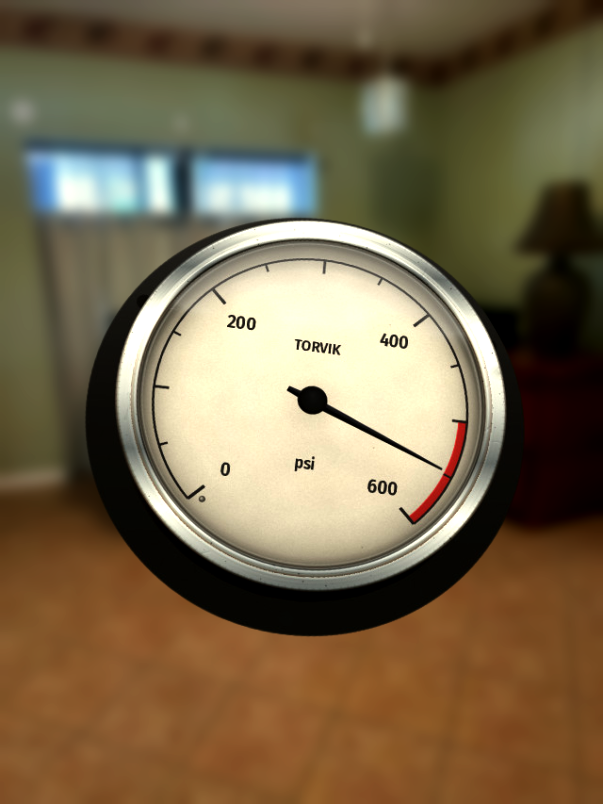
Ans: 550
